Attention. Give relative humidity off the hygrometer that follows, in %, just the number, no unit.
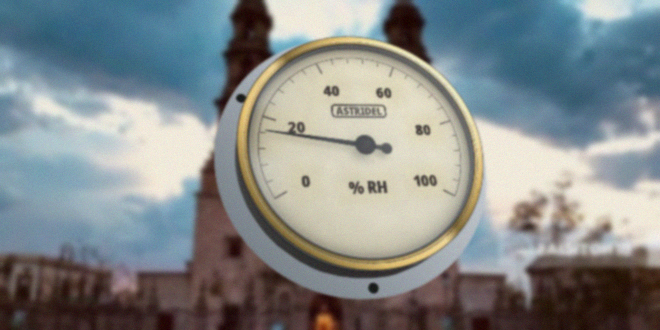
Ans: 16
